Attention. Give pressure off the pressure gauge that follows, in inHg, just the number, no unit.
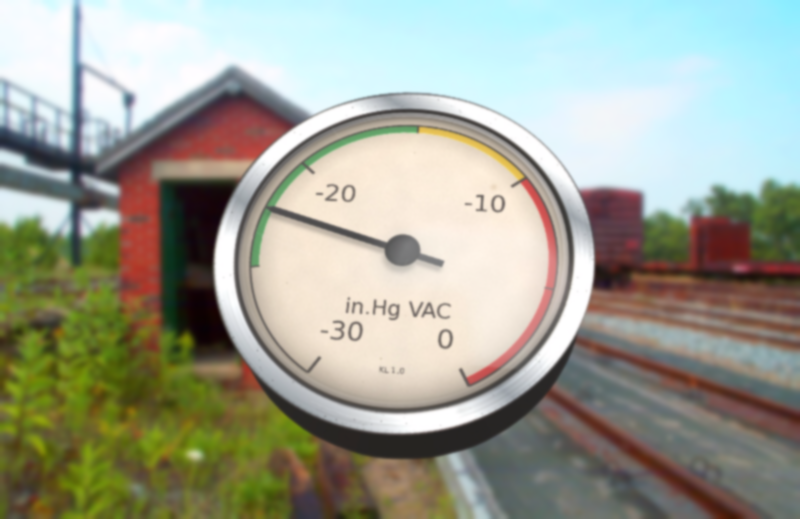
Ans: -22.5
